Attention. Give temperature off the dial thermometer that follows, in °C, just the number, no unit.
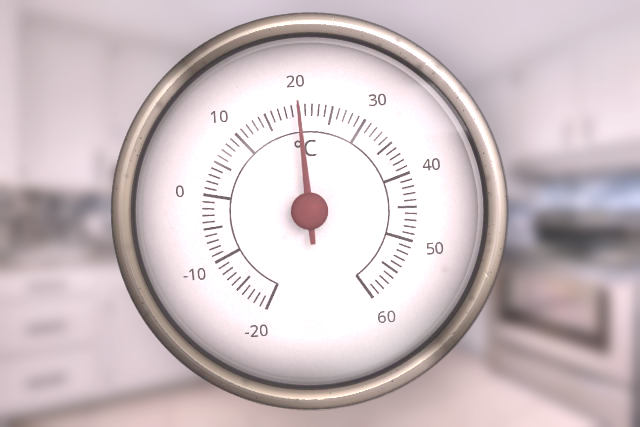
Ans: 20
